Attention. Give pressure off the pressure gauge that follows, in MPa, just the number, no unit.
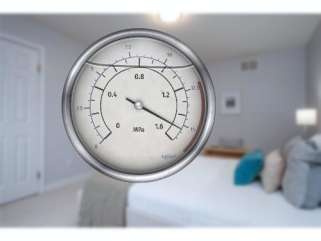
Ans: 1.5
